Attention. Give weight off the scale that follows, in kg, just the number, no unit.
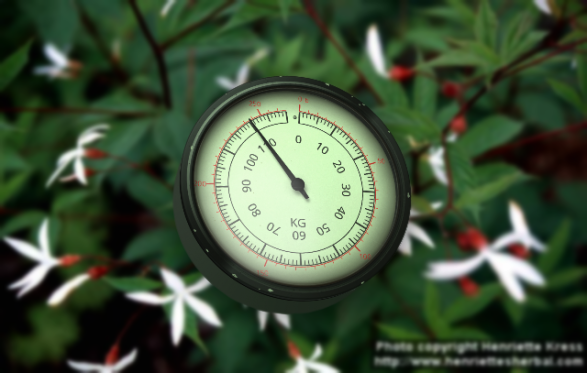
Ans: 110
